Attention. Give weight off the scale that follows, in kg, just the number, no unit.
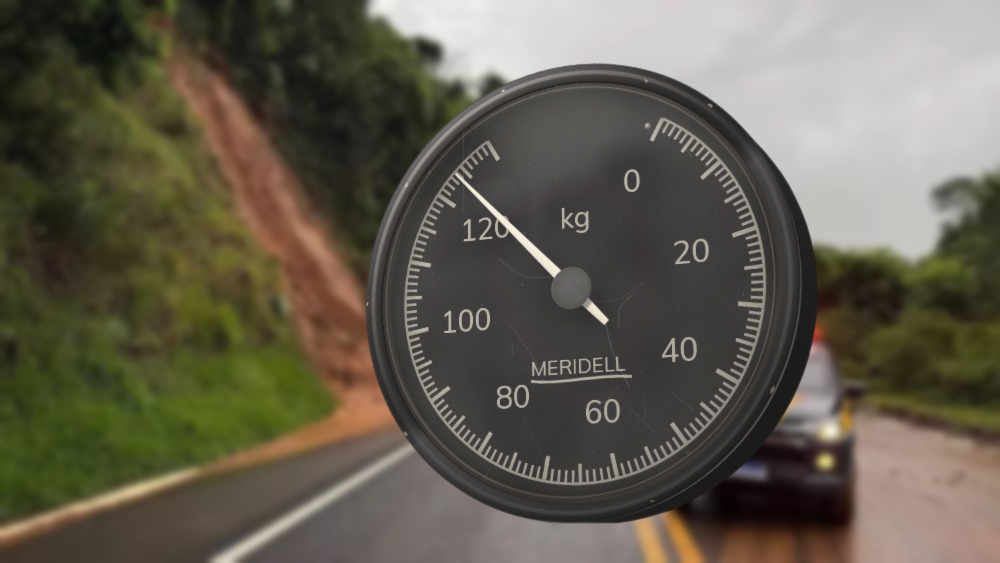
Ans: 124
